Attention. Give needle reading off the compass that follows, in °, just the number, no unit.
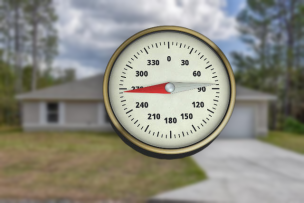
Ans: 265
